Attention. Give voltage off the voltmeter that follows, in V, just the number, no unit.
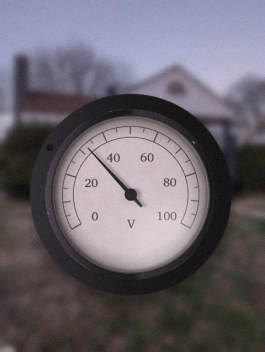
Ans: 32.5
